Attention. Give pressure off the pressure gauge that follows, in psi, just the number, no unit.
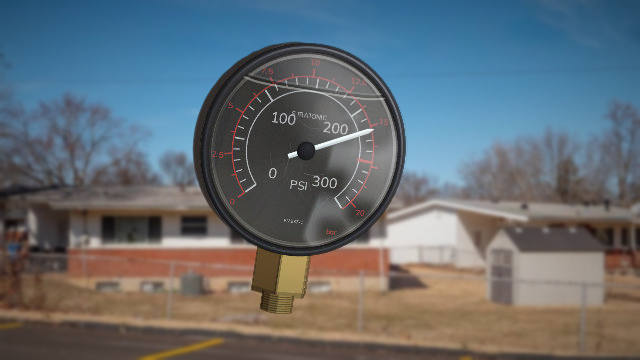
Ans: 220
